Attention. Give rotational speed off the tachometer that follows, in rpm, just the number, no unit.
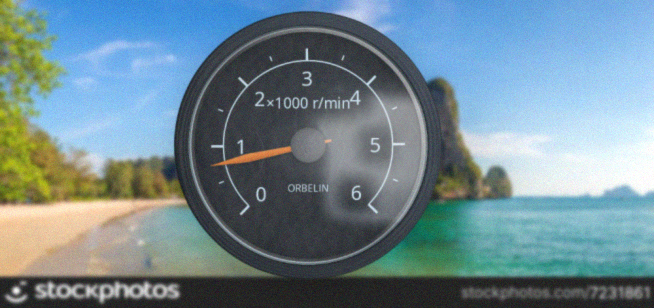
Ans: 750
